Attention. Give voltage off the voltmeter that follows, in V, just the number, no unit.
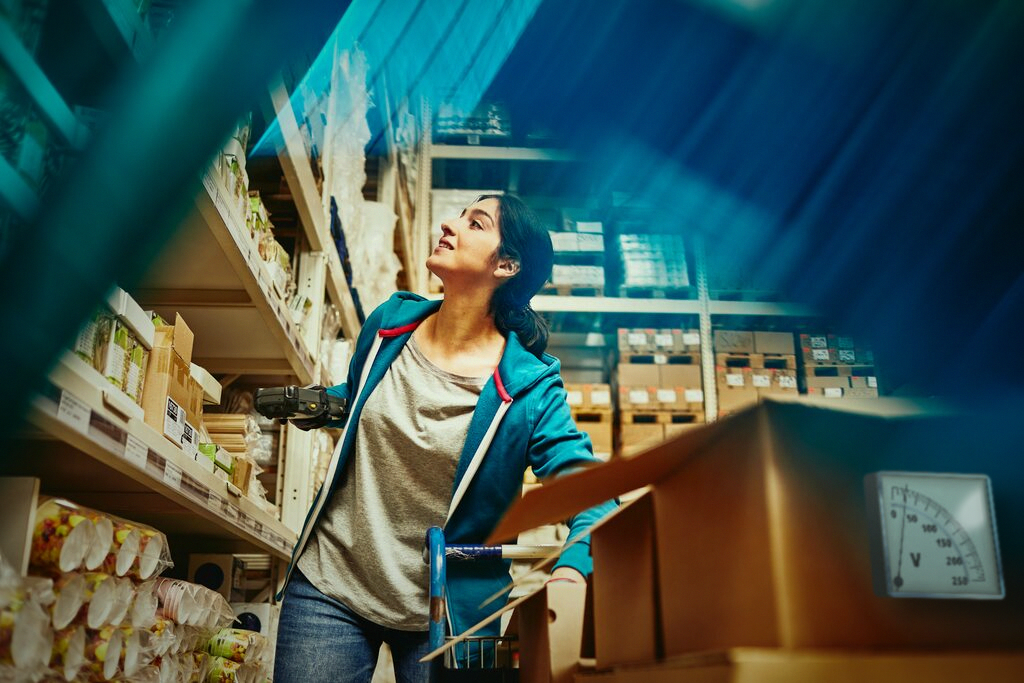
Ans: 25
